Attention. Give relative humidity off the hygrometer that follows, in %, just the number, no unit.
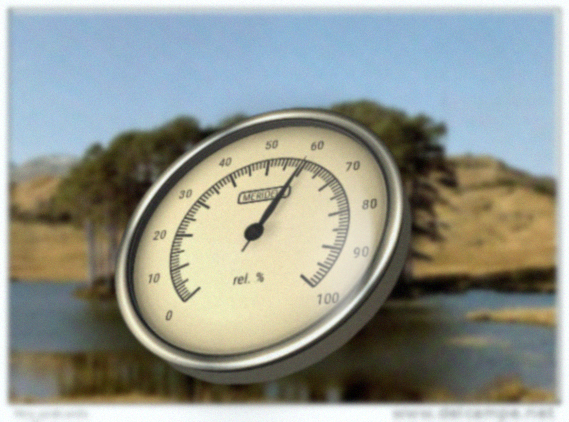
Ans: 60
